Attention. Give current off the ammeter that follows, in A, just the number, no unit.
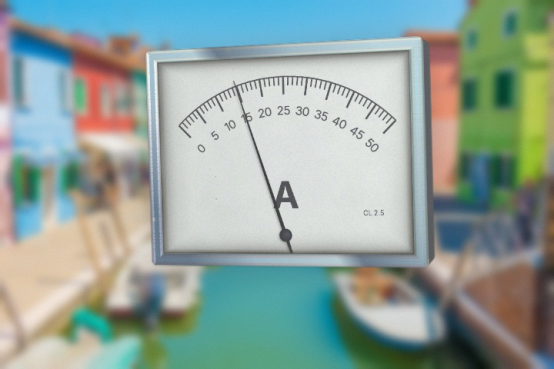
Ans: 15
